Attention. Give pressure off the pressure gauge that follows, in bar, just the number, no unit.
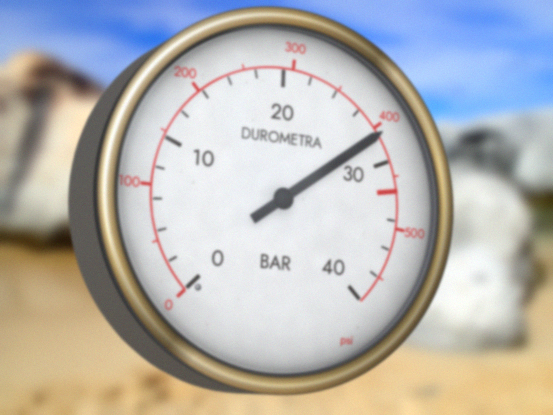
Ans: 28
